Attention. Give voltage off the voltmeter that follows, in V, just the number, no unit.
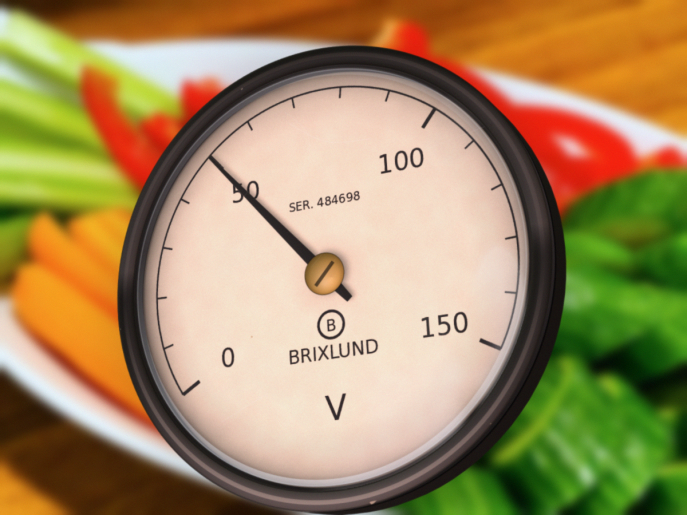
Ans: 50
